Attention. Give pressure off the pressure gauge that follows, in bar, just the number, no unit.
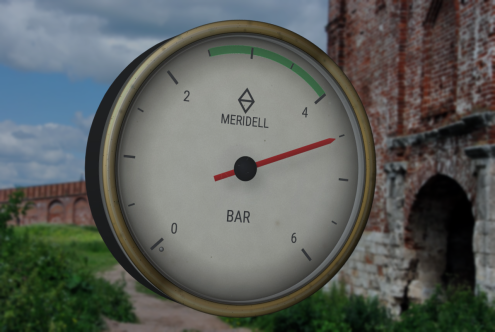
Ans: 4.5
